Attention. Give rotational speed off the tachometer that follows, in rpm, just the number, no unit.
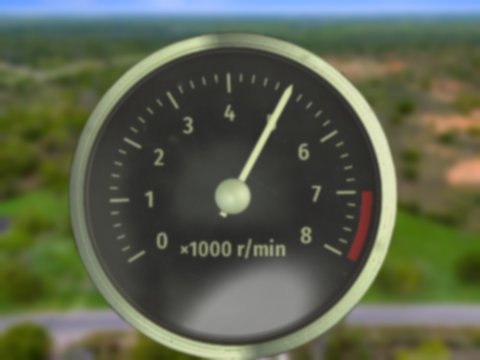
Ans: 5000
